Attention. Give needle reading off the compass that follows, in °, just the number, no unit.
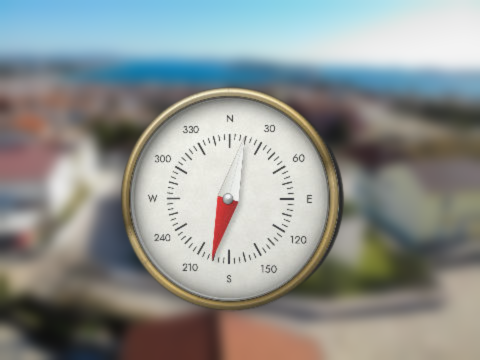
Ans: 195
